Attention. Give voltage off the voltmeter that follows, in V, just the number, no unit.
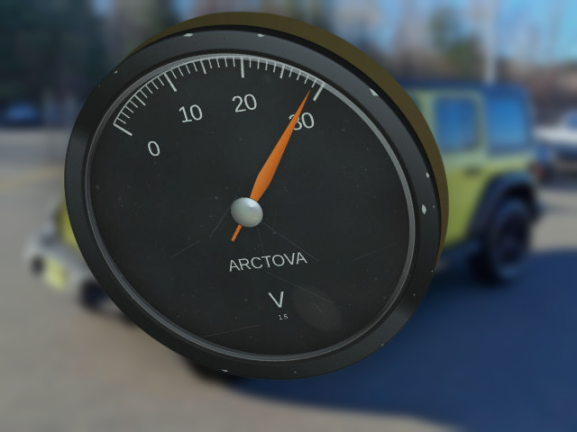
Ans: 29
